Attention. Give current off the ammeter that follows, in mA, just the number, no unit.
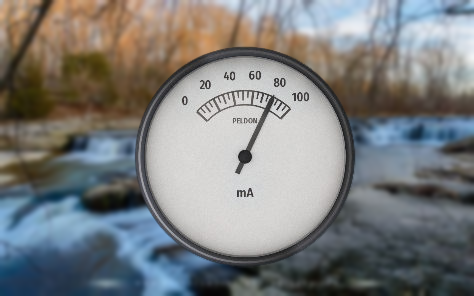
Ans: 80
